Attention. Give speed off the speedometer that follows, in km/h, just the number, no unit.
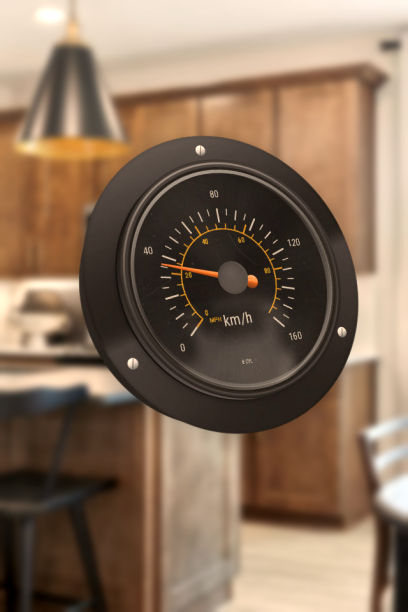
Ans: 35
